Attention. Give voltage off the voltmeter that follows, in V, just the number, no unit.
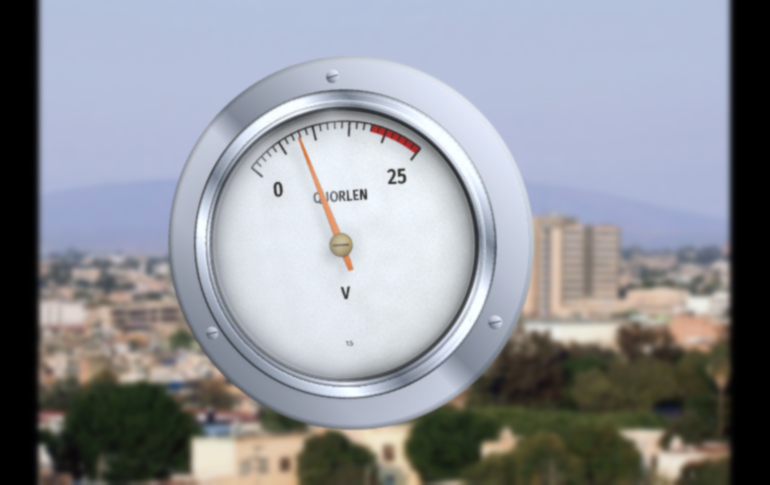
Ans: 8
